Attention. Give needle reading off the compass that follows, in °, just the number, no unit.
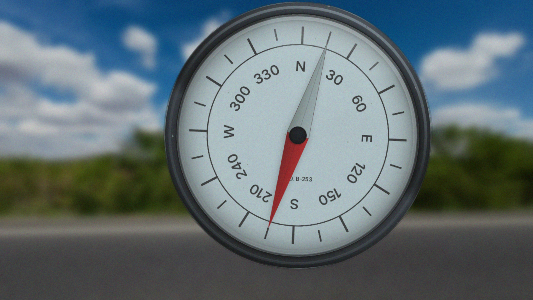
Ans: 195
